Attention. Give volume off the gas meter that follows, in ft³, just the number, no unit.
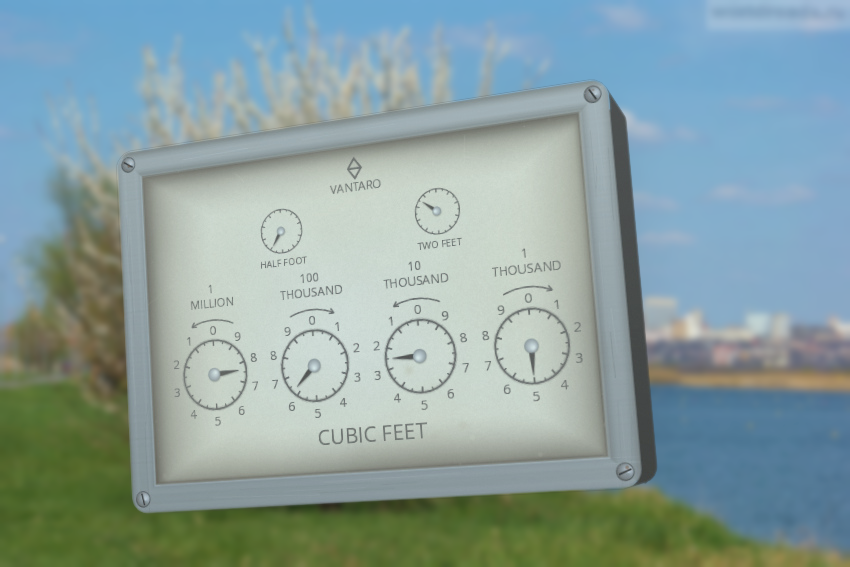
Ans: 762500
